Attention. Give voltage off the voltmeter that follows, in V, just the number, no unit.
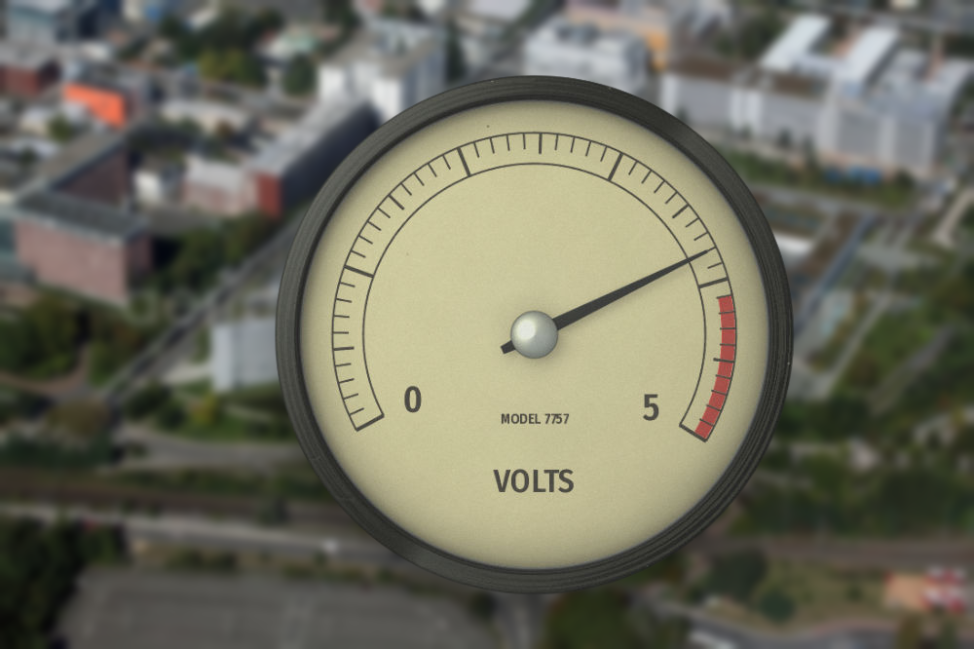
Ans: 3.8
